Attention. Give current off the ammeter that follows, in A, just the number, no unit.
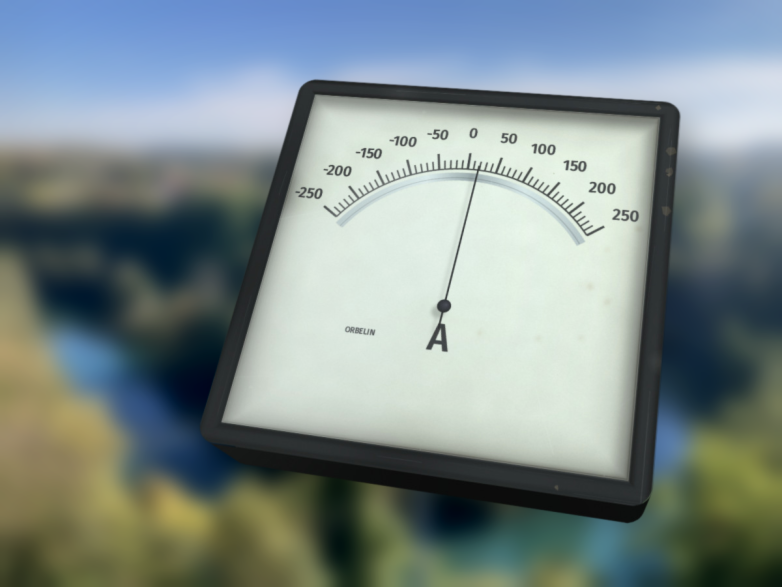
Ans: 20
